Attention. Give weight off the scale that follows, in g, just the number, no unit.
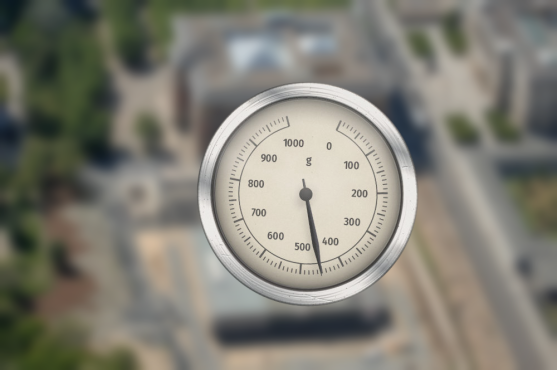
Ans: 450
